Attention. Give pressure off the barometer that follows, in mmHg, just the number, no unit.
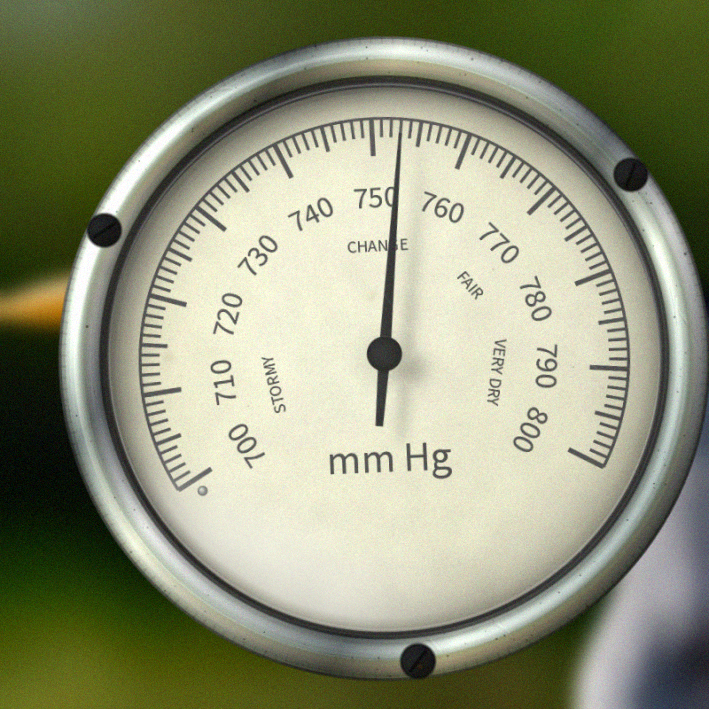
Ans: 753
